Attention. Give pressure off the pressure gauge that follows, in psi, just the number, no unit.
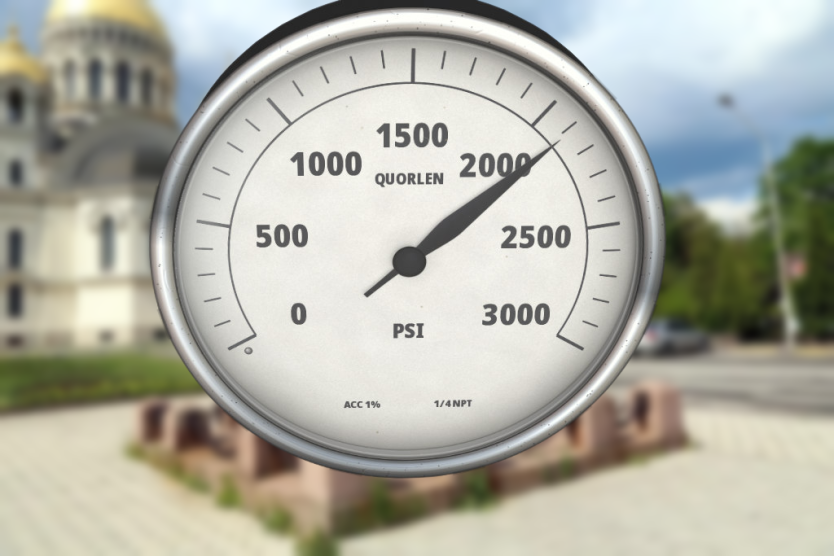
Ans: 2100
